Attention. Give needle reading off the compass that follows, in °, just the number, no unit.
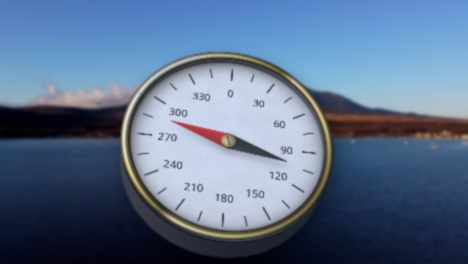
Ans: 285
